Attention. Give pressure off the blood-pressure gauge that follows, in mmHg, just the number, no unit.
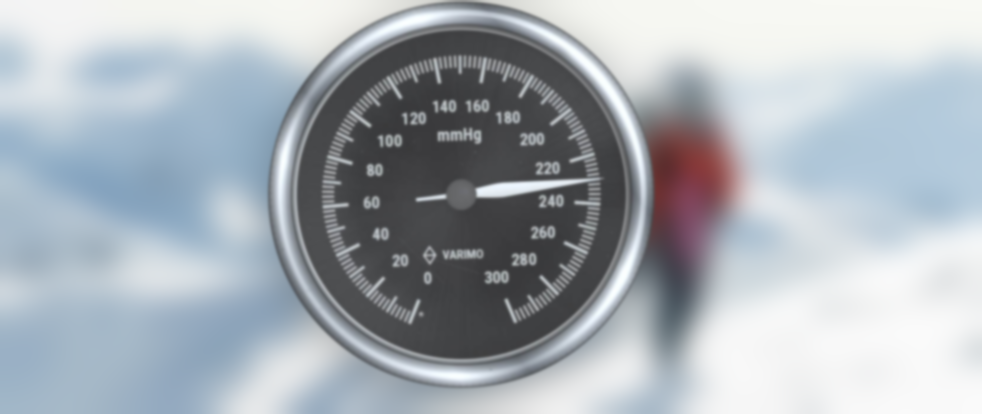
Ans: 230
